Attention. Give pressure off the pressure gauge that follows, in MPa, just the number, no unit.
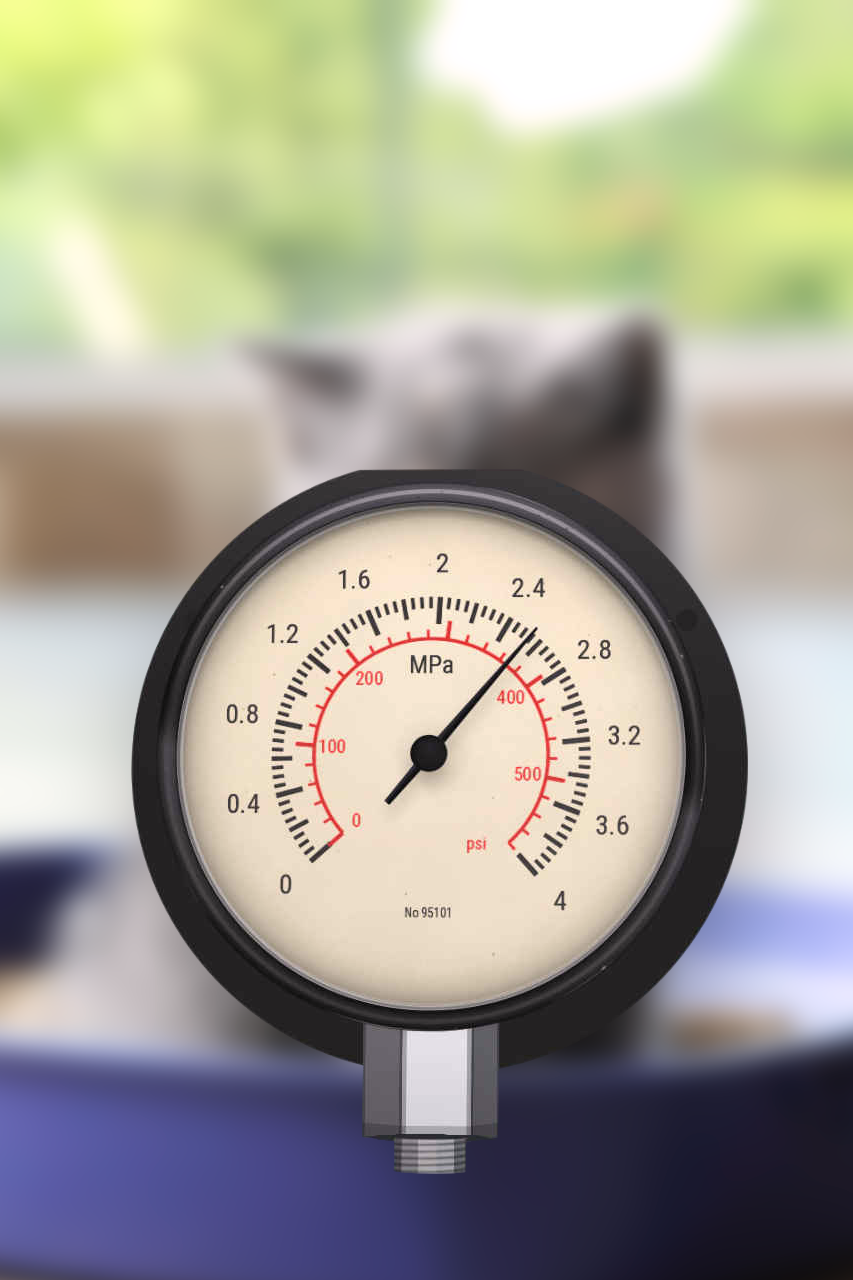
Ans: 2.55
